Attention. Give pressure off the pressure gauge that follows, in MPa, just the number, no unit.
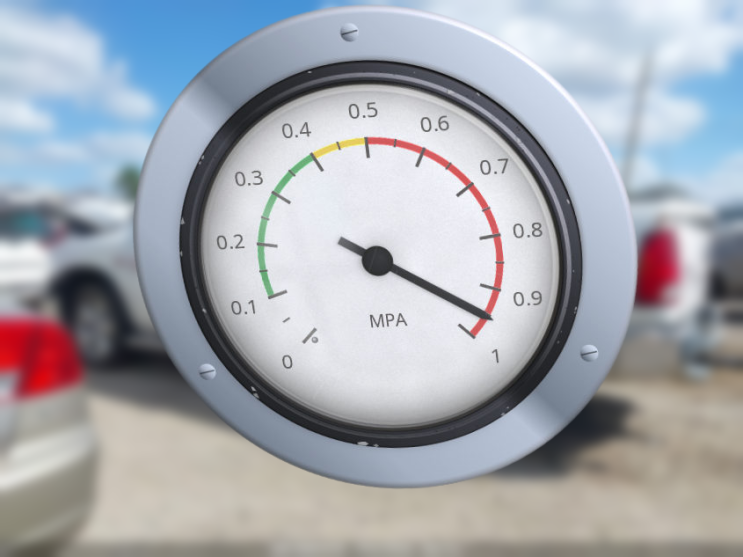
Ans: 0.95
